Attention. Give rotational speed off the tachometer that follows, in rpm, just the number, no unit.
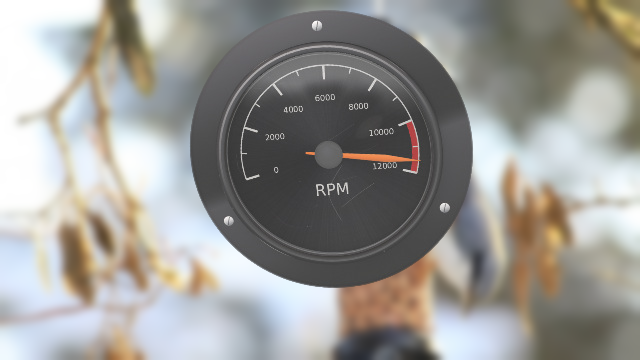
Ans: 11500
